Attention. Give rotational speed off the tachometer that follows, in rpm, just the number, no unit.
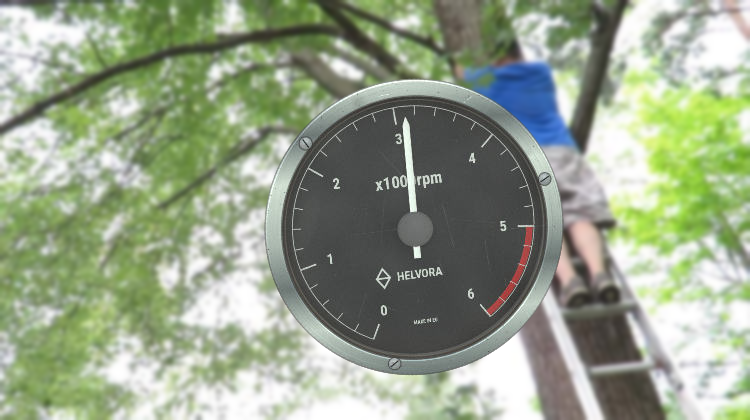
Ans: 3100
